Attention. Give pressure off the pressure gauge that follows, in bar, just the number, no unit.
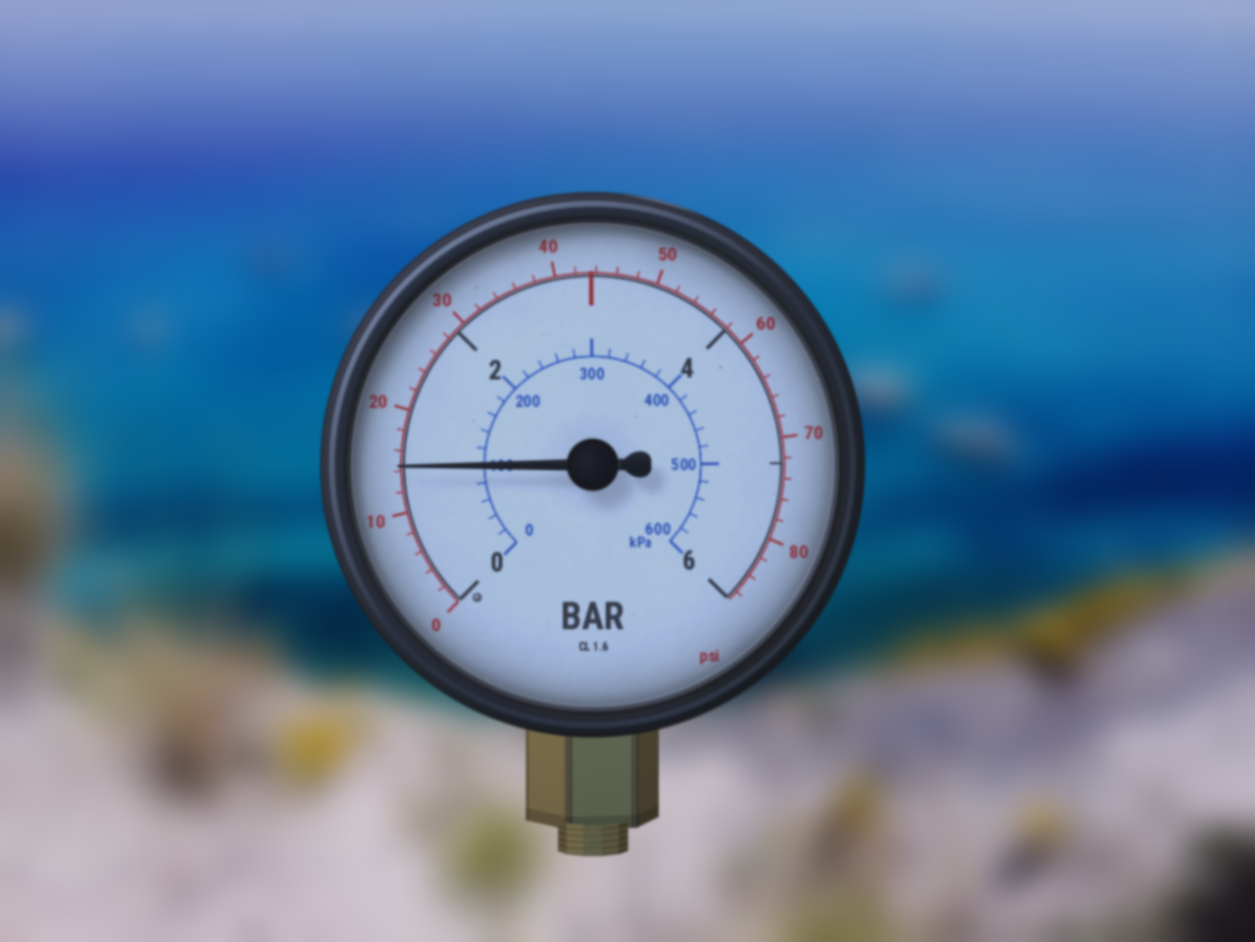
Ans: 1
